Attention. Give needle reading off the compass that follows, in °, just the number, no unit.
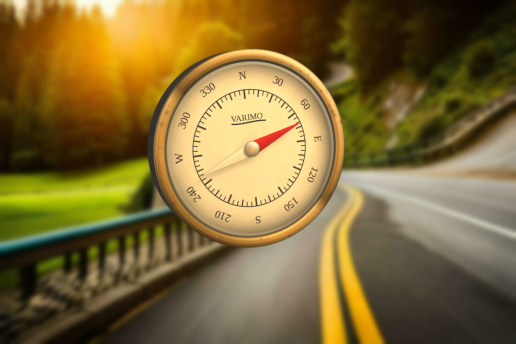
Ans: 70
